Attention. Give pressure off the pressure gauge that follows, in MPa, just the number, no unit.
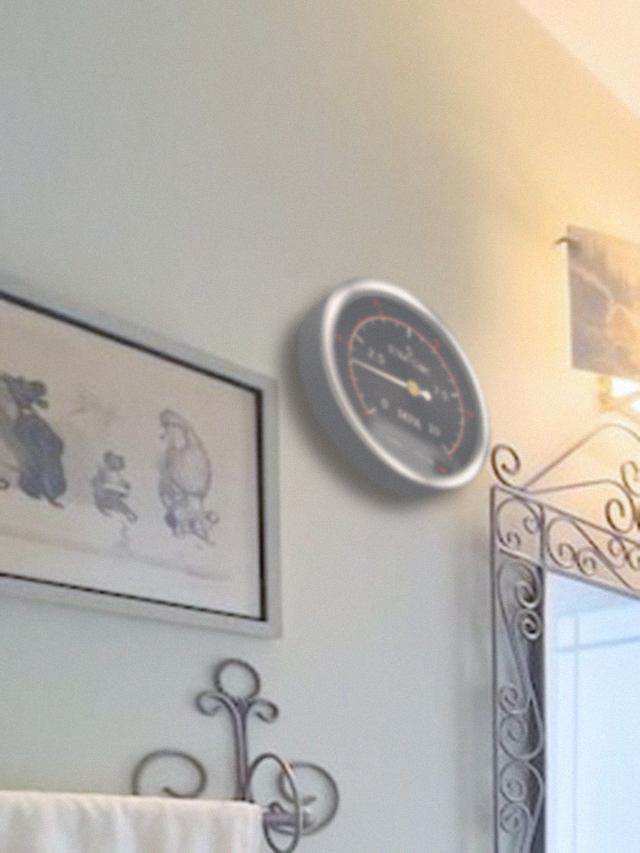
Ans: 1.5
